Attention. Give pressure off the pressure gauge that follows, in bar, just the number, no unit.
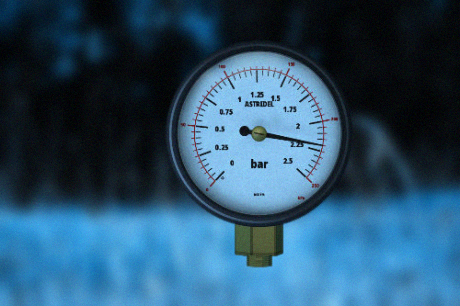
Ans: 2.2
